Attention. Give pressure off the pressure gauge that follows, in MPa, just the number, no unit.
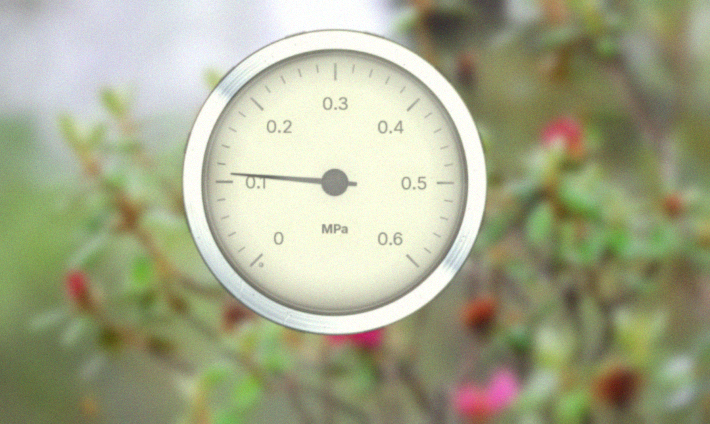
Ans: 0.11
